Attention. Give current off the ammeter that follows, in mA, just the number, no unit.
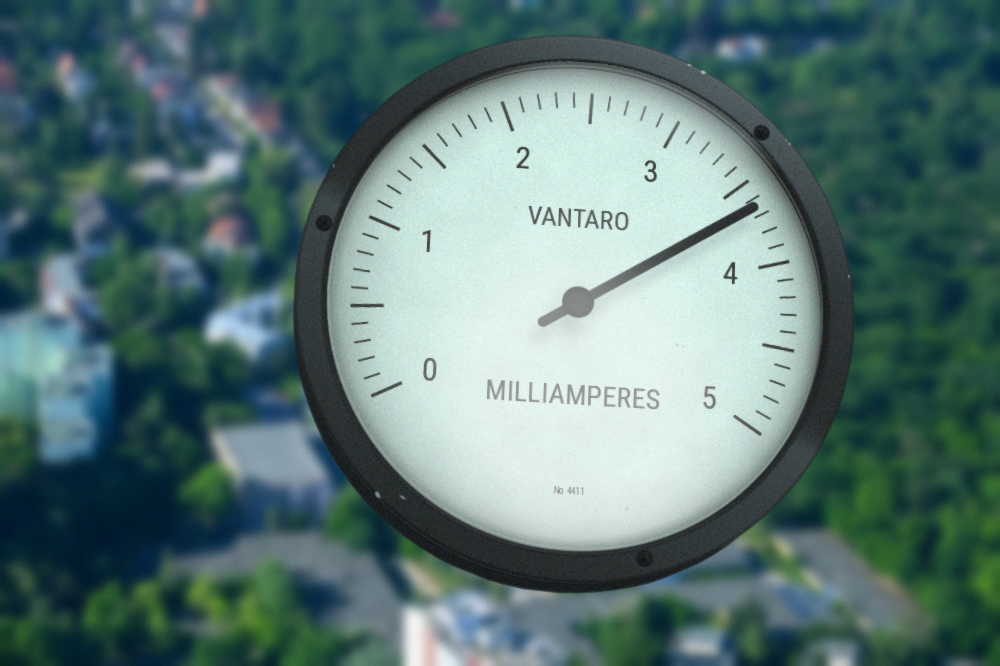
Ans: 3.65
